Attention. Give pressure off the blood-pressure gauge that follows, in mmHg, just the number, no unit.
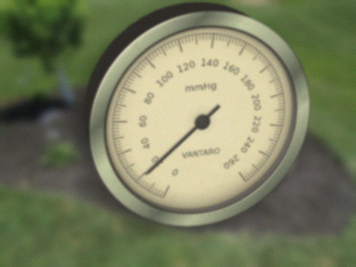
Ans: 20
